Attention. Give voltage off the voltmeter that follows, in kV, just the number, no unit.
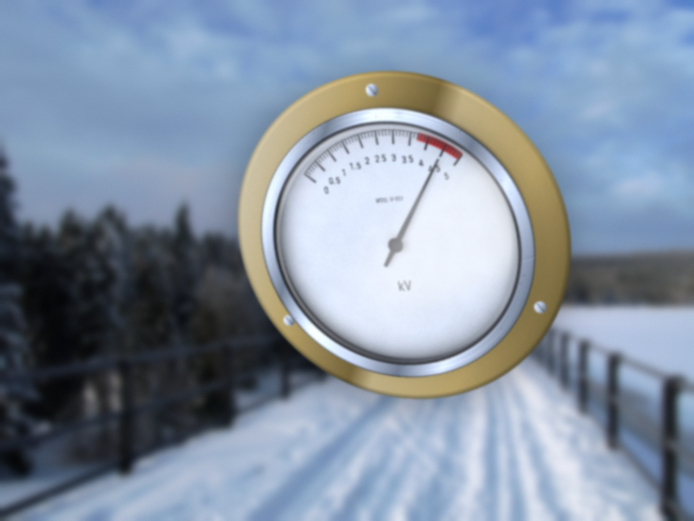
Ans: 4.5
